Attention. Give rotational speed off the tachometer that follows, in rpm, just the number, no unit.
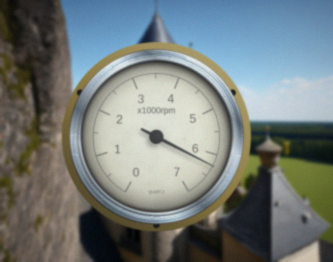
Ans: 6250
